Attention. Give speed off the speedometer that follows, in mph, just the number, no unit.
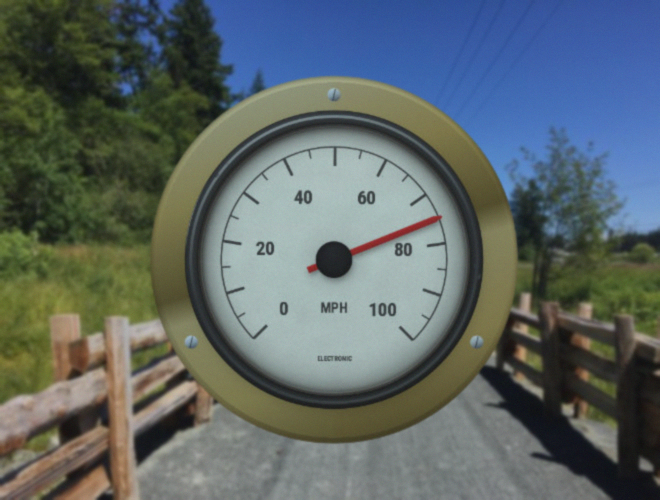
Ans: 75
